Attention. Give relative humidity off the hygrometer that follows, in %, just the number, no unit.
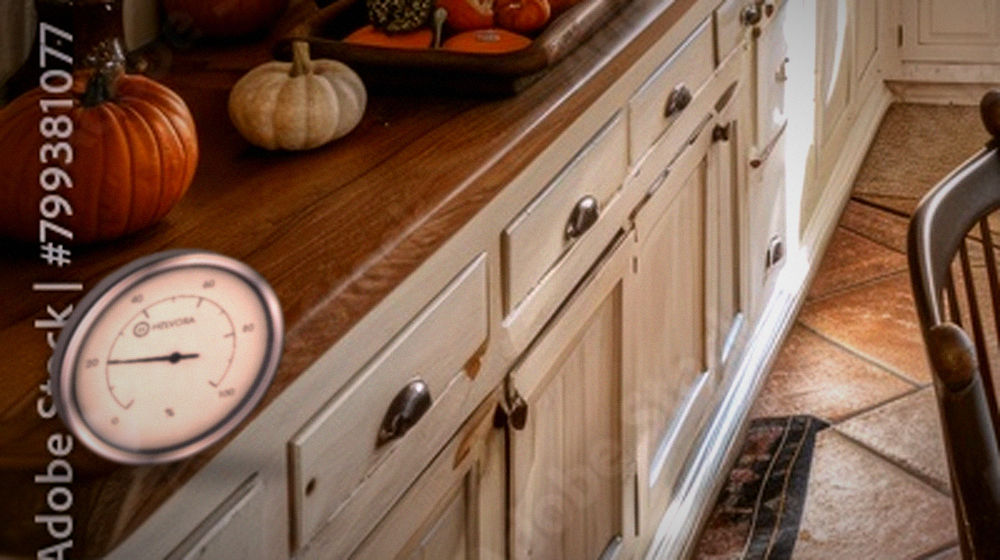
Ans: 20
